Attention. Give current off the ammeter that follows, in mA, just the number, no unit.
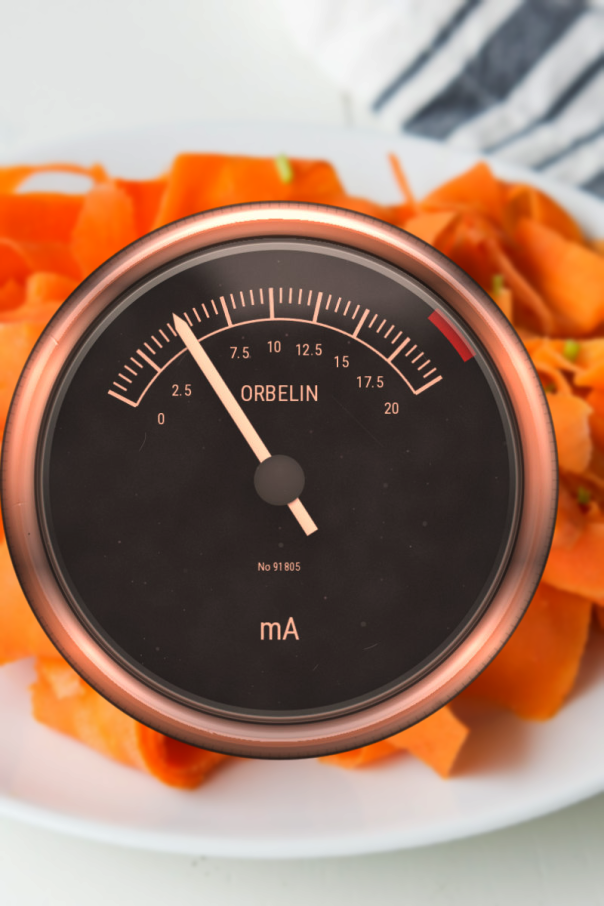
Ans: 5
